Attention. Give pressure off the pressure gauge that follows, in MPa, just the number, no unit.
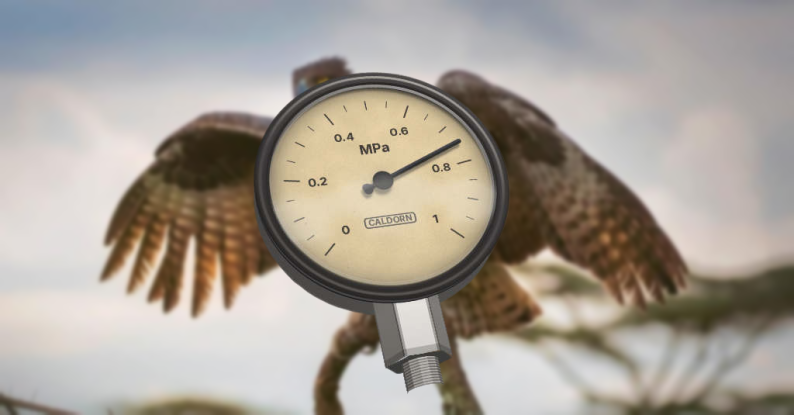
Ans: 0.75
